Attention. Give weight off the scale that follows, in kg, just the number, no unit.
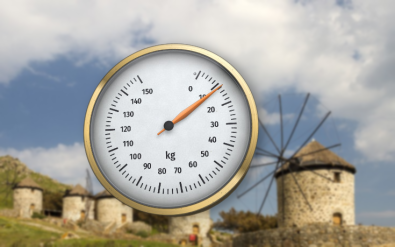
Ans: 12
